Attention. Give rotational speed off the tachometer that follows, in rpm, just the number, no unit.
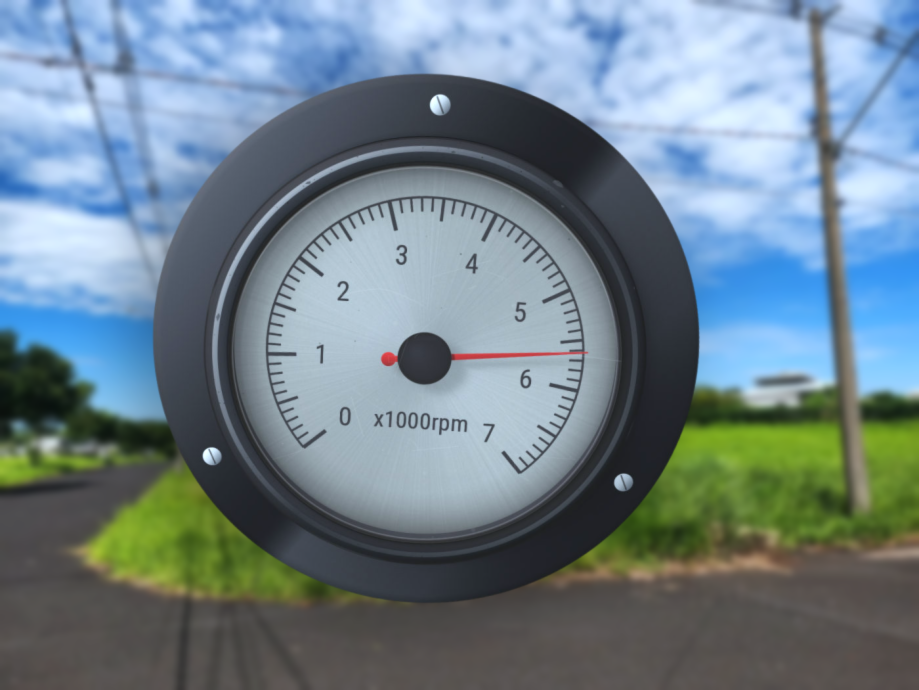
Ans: 5600
